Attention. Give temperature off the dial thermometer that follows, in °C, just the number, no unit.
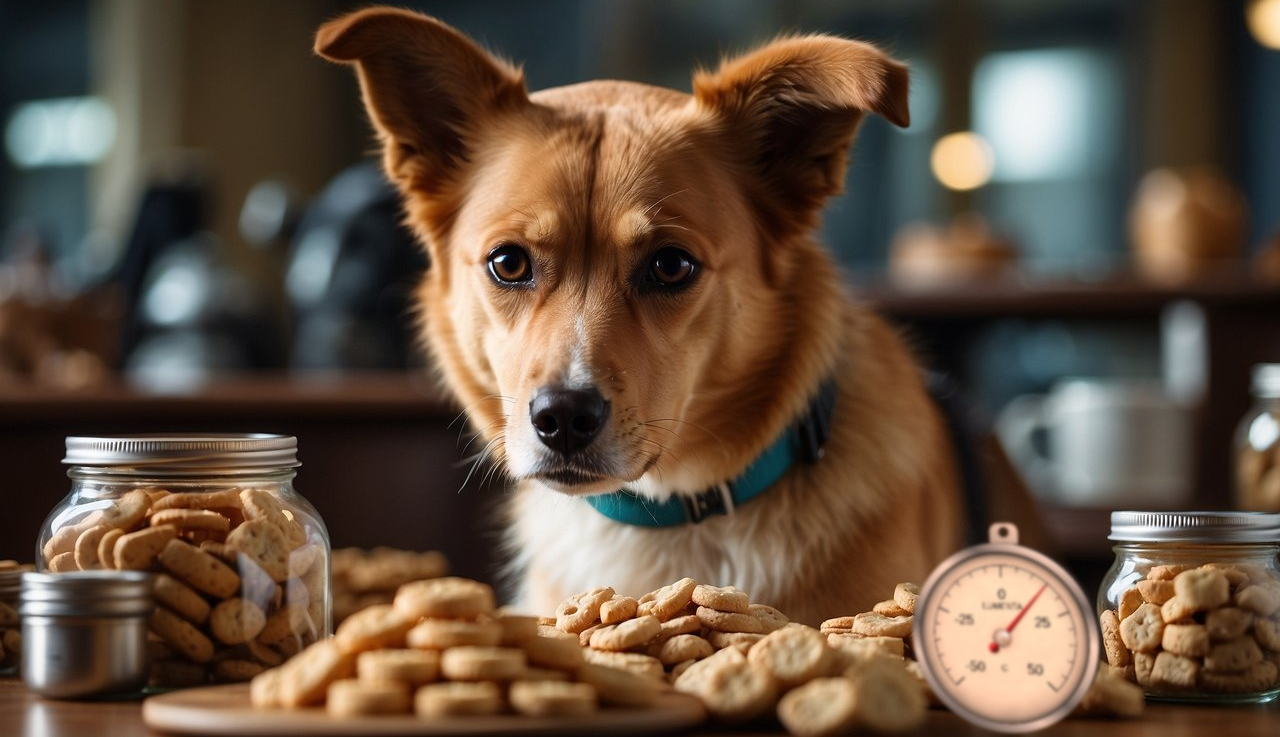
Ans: 15
